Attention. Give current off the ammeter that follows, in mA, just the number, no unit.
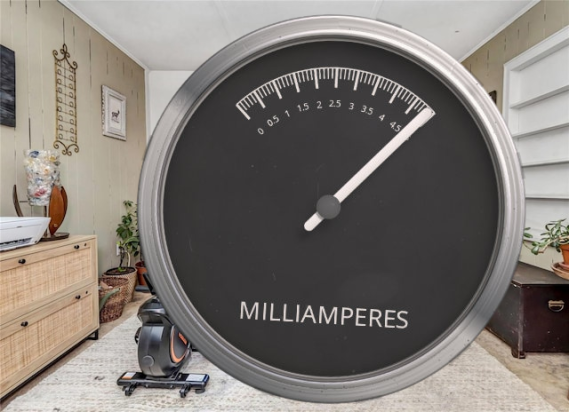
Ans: 4.9
